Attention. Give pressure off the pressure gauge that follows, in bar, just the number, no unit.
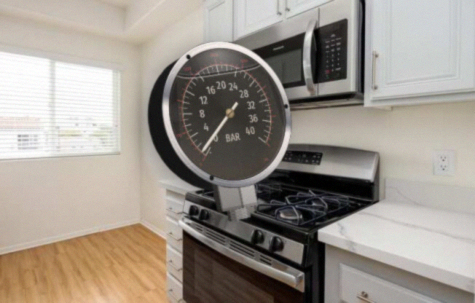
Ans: 1
